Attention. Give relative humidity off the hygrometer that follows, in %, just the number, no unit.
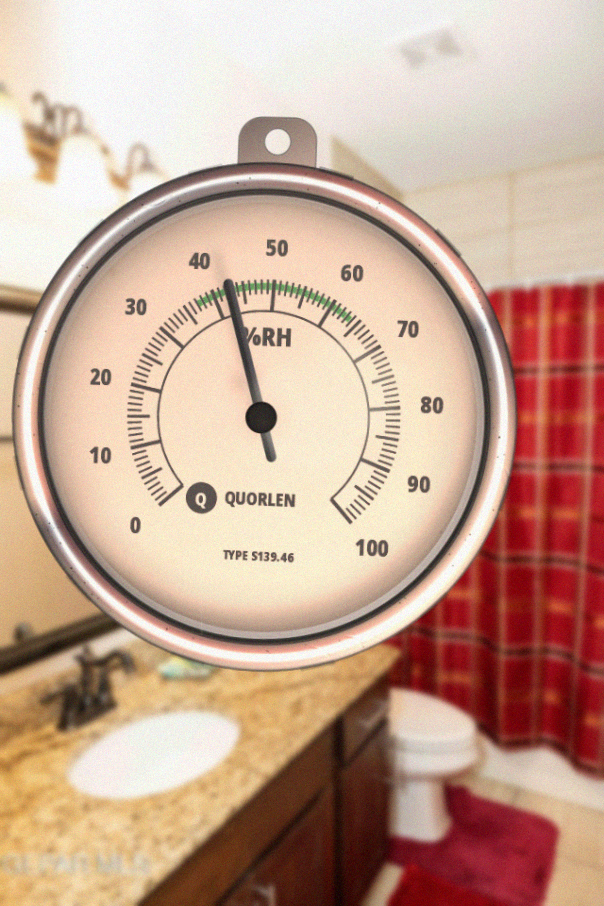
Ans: 43
